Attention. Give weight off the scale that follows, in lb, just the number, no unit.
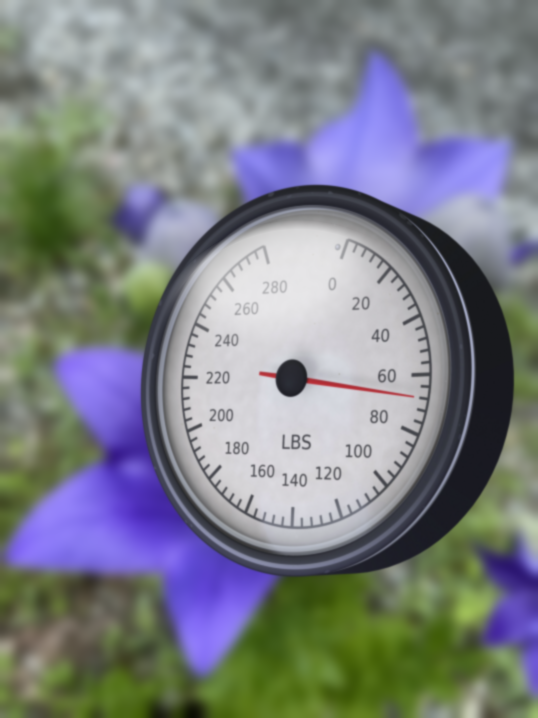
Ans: 68
